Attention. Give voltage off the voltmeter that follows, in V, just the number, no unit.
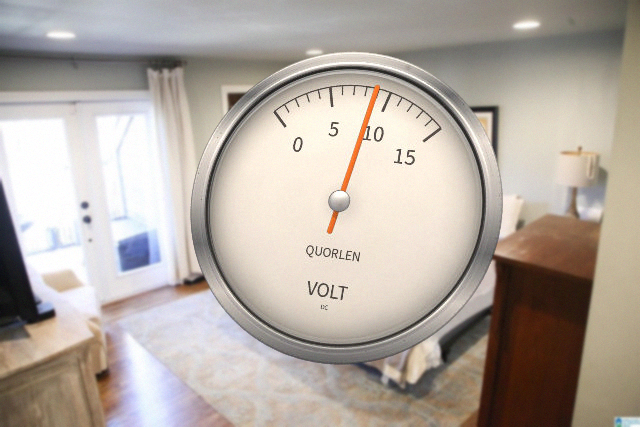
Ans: 9
